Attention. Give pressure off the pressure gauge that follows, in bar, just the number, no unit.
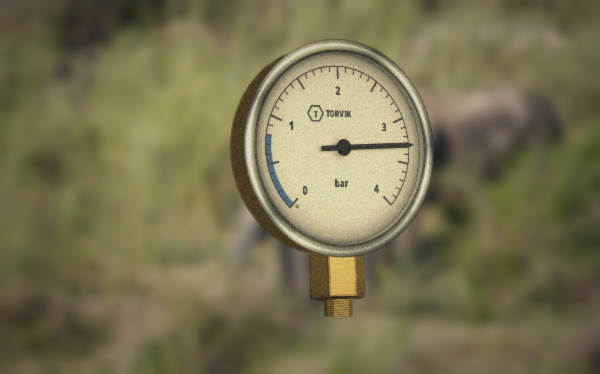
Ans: 3.3
